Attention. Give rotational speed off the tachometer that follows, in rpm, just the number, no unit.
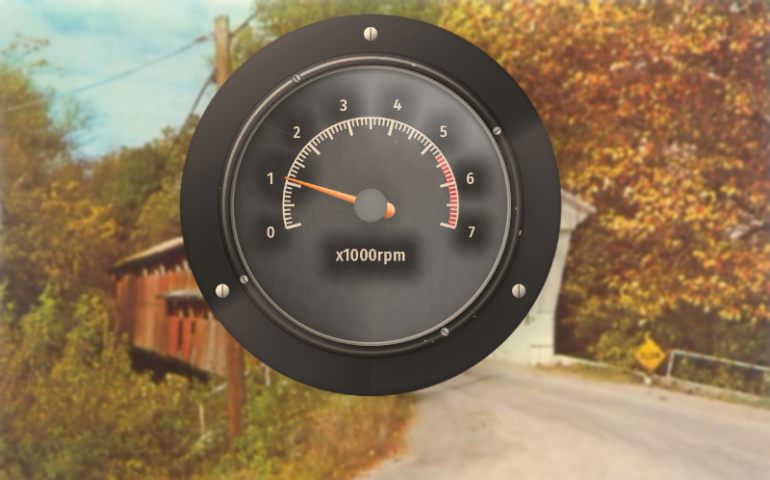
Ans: 1100
